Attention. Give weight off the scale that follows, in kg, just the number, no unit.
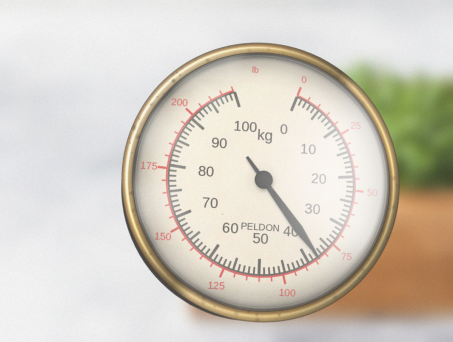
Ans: 38
